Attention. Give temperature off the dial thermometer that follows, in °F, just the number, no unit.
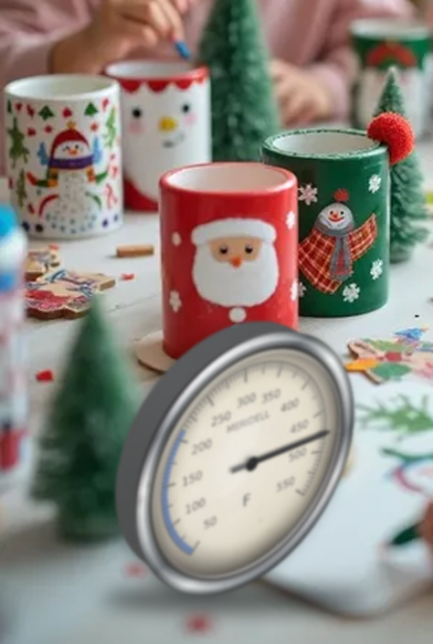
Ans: 475
